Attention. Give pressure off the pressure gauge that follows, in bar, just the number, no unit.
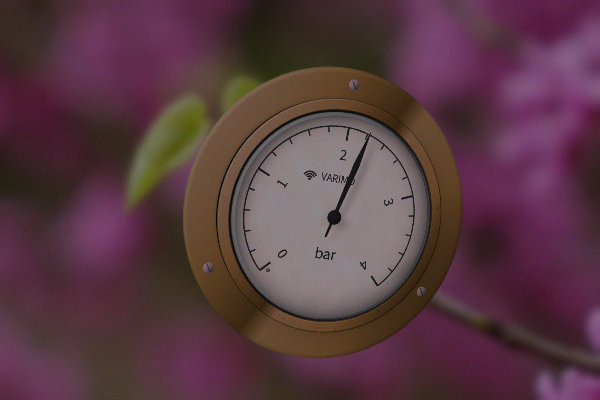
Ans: 2.2
